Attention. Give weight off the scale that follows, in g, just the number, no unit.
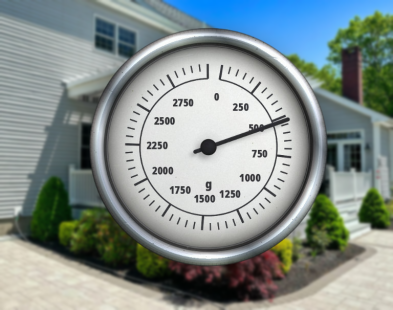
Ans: 525
